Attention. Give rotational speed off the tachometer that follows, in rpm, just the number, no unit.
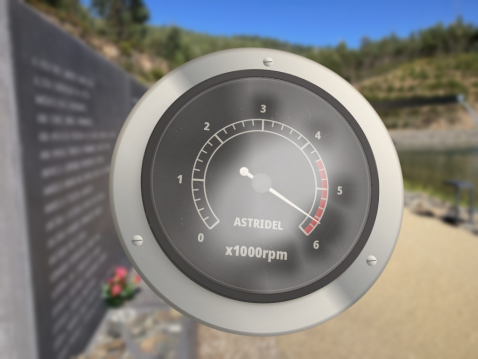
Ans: 5700
